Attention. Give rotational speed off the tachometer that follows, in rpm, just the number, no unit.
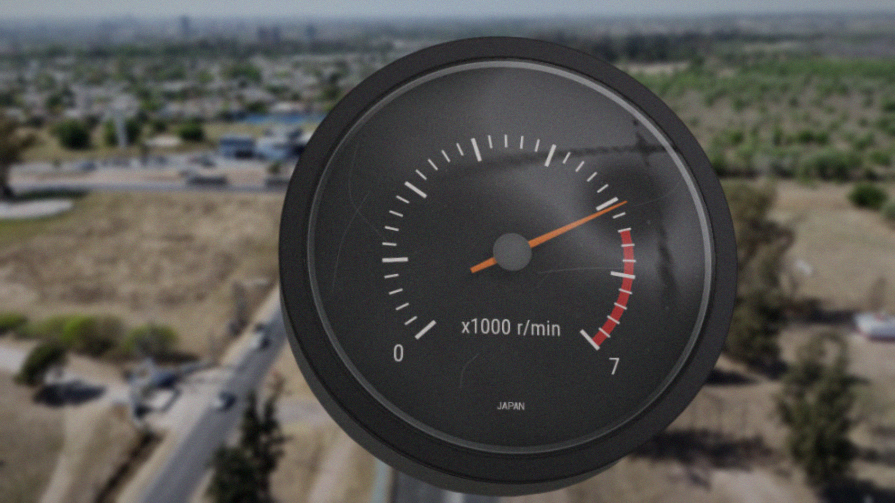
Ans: 5100
